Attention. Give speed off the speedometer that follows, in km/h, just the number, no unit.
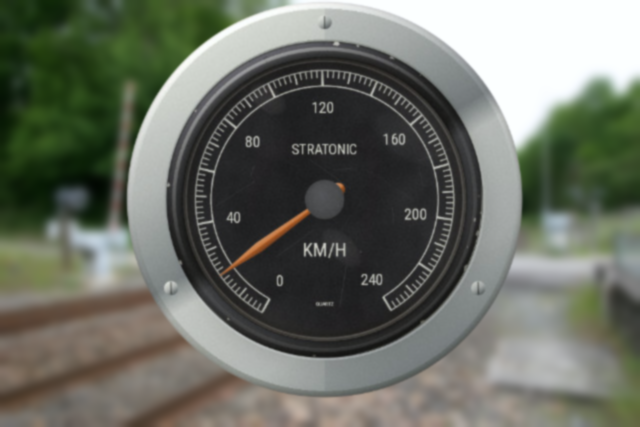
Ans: 20
